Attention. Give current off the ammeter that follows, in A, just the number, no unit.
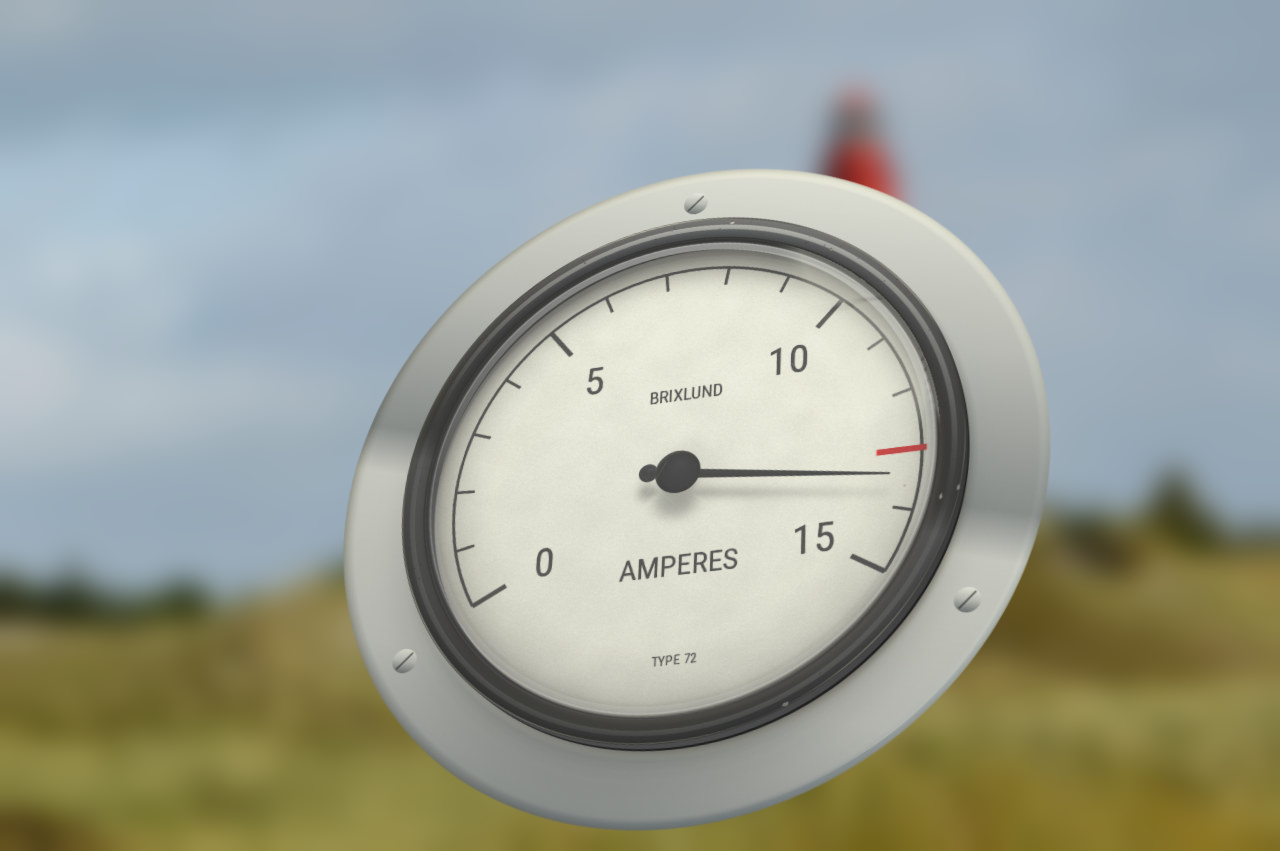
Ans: 13.5
